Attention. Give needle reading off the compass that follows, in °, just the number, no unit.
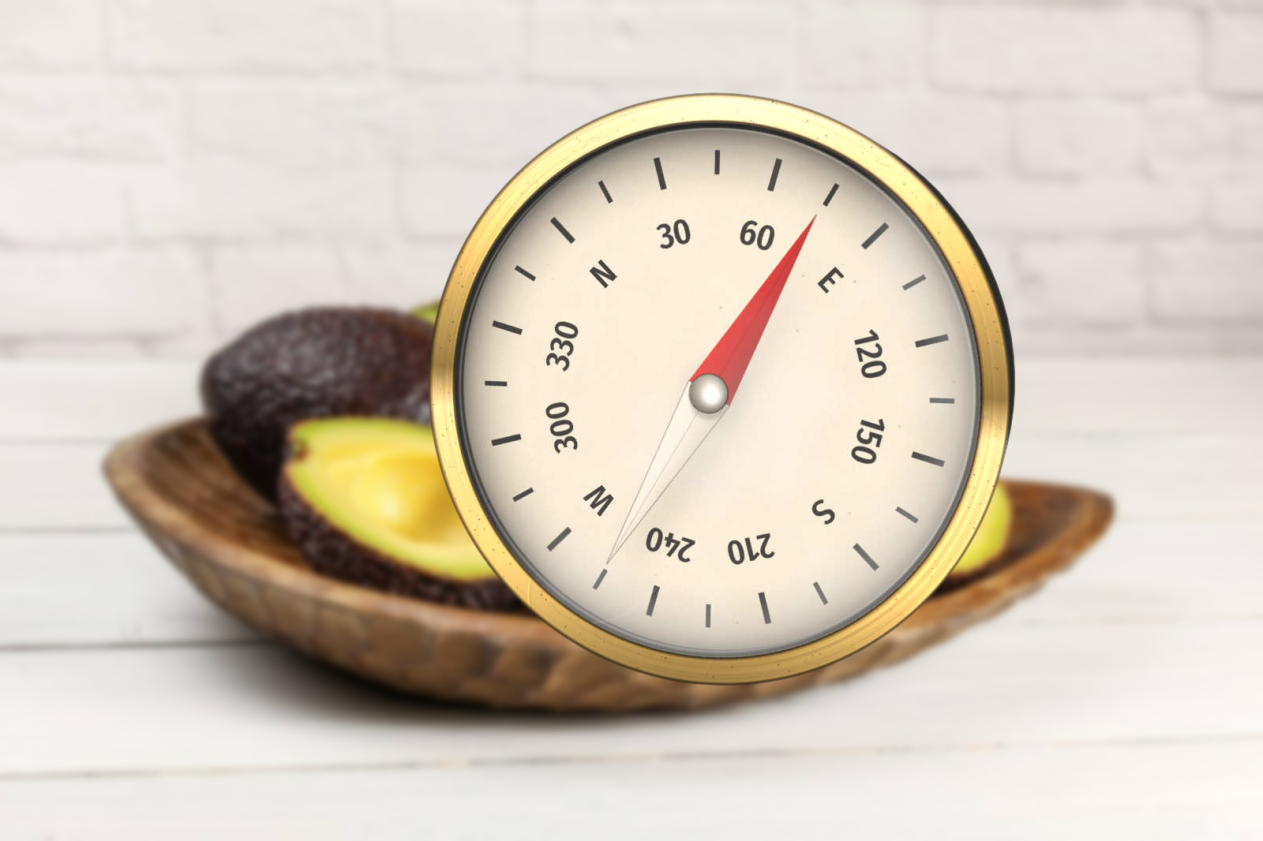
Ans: 75
